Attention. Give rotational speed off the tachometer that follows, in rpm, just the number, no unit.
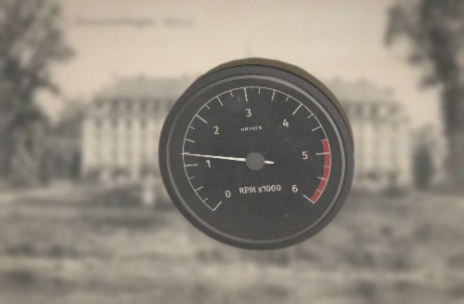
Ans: 1250
